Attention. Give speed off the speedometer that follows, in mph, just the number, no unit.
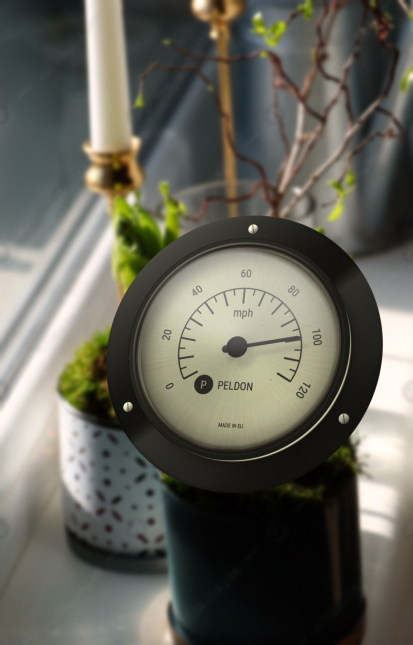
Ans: 100
